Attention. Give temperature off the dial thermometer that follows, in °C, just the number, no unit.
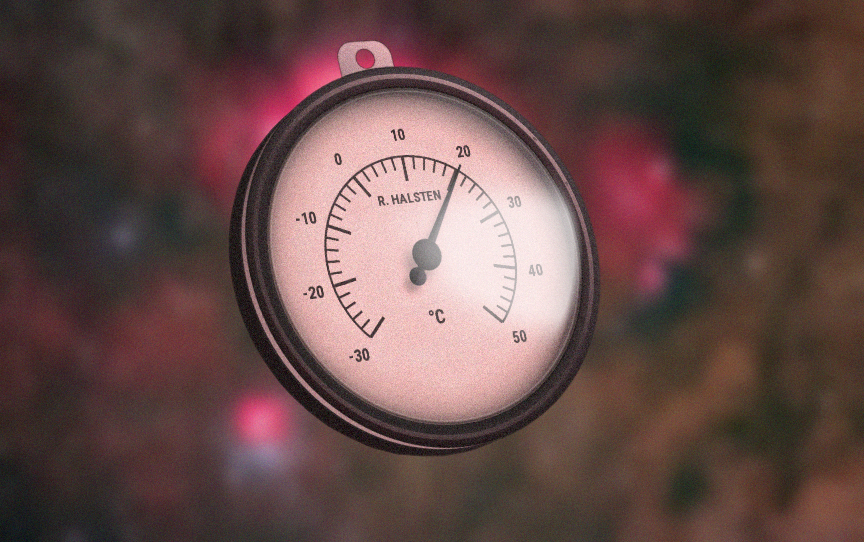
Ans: 20
